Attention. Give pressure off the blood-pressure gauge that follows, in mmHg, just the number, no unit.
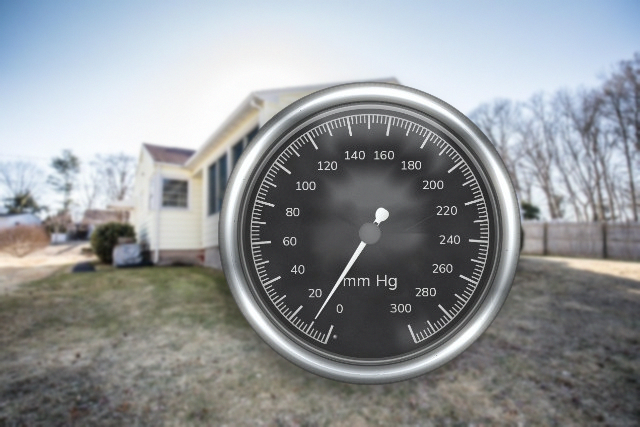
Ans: 10
